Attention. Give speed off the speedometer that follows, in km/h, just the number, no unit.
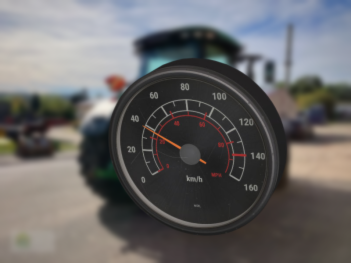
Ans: 40
